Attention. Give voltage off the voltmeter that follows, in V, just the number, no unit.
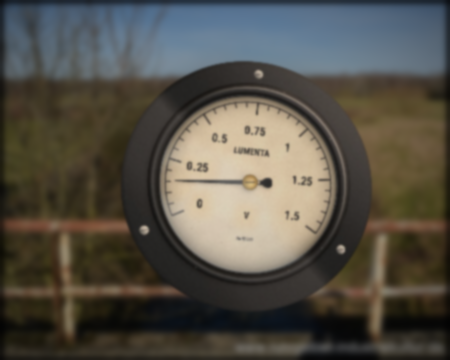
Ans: 0.15
